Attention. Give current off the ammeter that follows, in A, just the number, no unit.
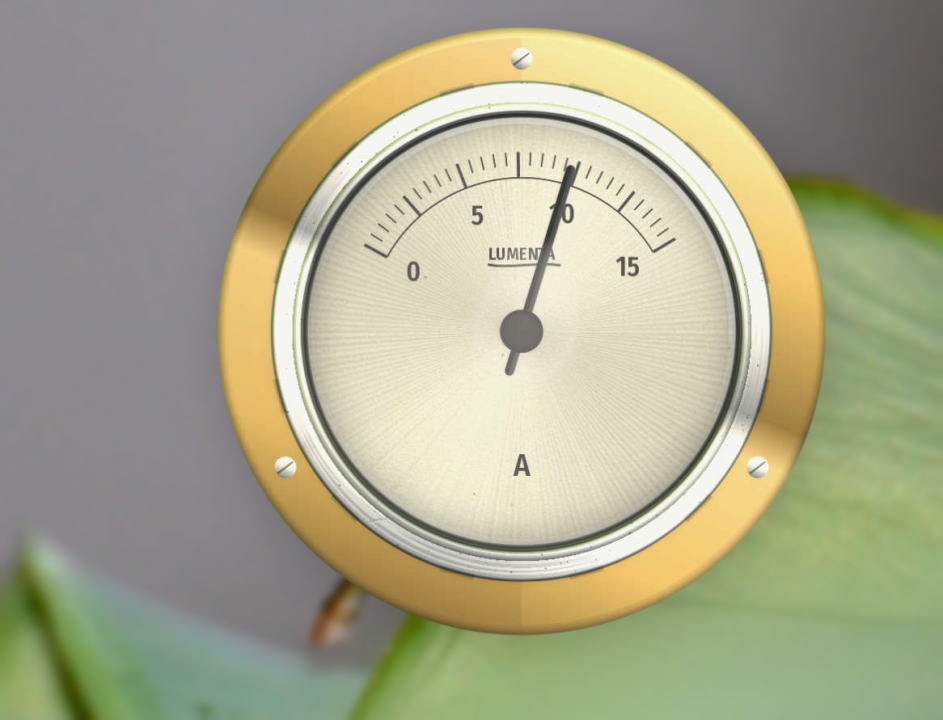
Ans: 9.75
